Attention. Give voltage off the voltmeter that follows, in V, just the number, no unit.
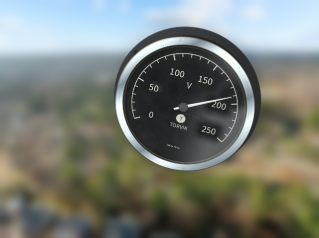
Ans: 190
